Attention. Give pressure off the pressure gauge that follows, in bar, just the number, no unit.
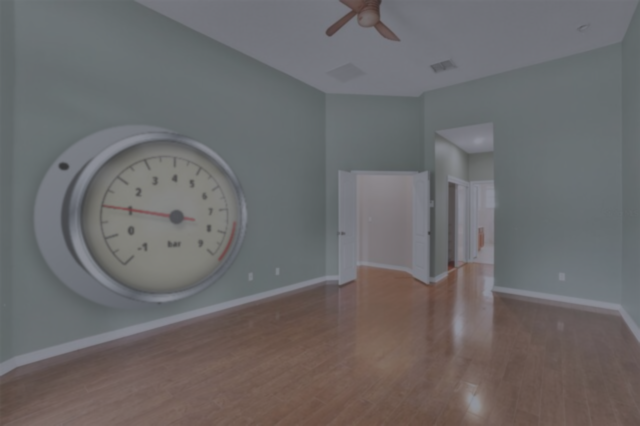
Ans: 1
